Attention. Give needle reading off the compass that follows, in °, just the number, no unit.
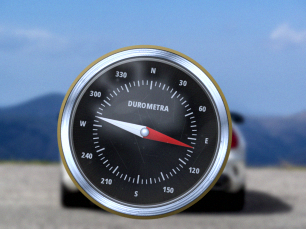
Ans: 100
